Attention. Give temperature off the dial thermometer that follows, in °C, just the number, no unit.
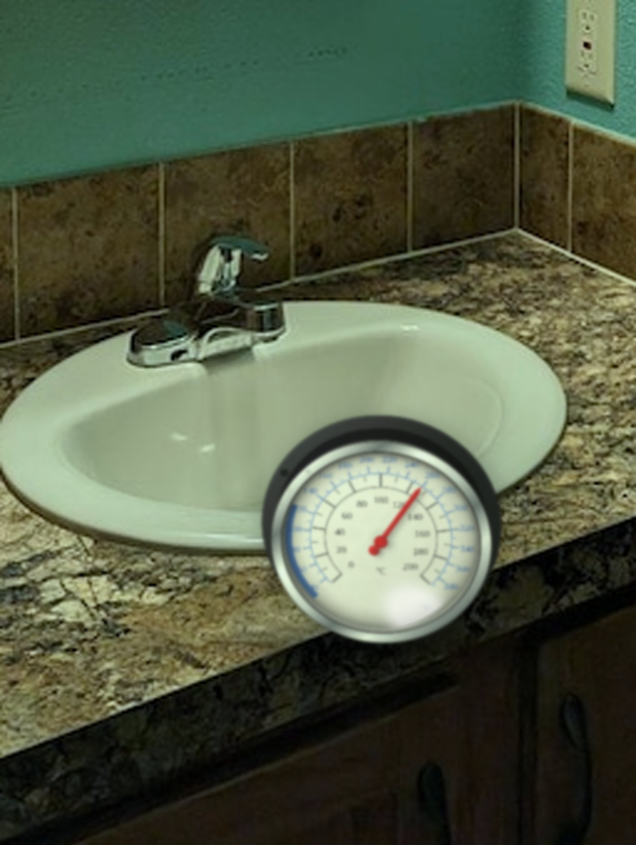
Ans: 125
